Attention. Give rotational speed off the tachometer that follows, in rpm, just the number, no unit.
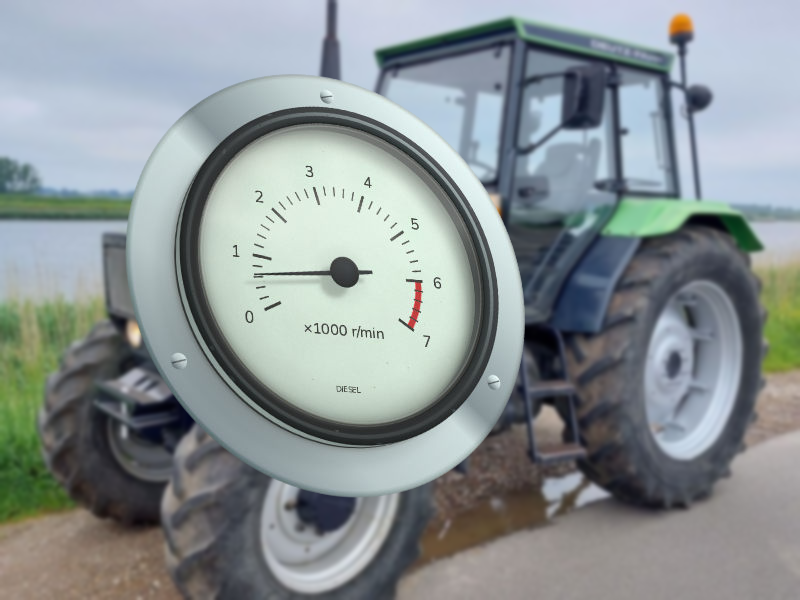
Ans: 600
